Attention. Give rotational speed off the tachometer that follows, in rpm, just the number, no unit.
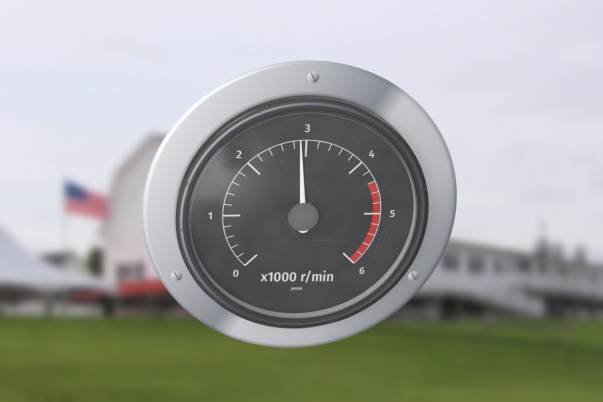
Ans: 2900
